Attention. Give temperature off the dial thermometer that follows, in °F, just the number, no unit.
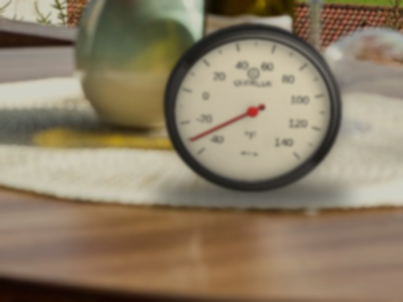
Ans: -30
